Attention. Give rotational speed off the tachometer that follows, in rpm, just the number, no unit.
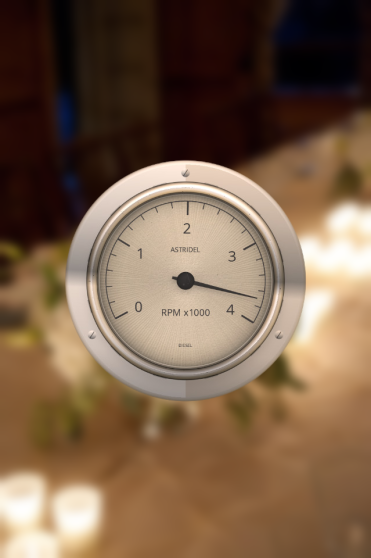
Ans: 3700
